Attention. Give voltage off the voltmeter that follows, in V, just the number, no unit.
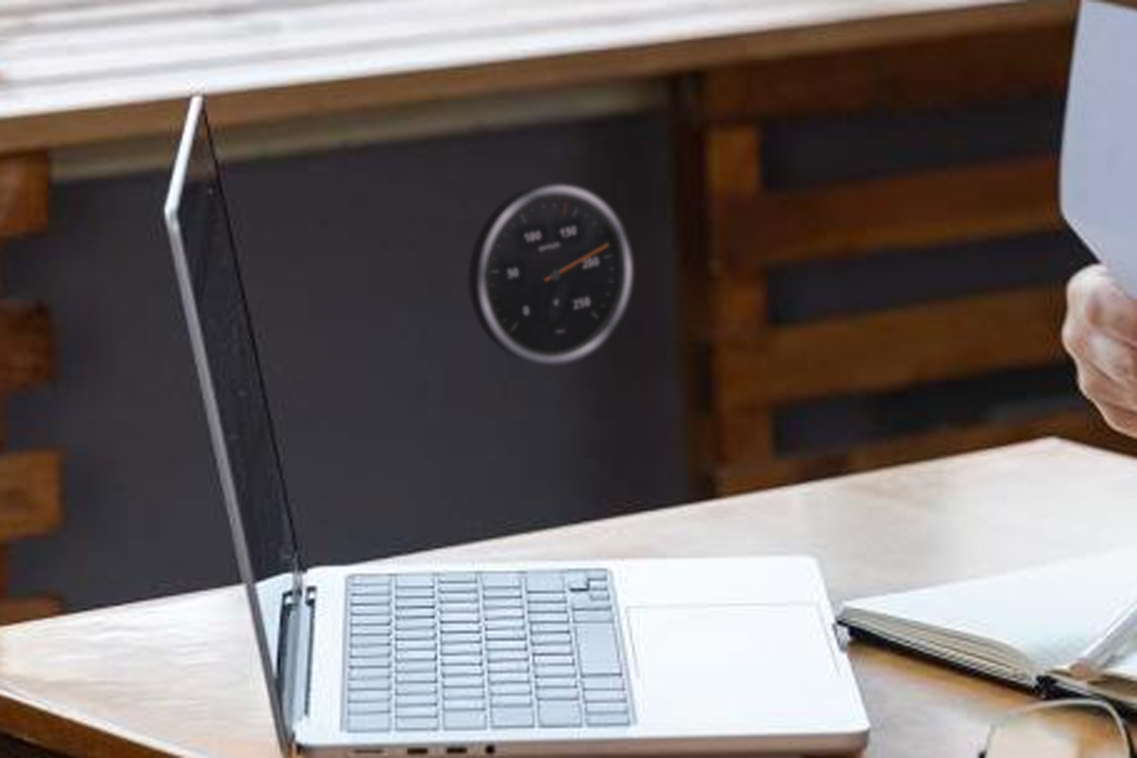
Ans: 190
